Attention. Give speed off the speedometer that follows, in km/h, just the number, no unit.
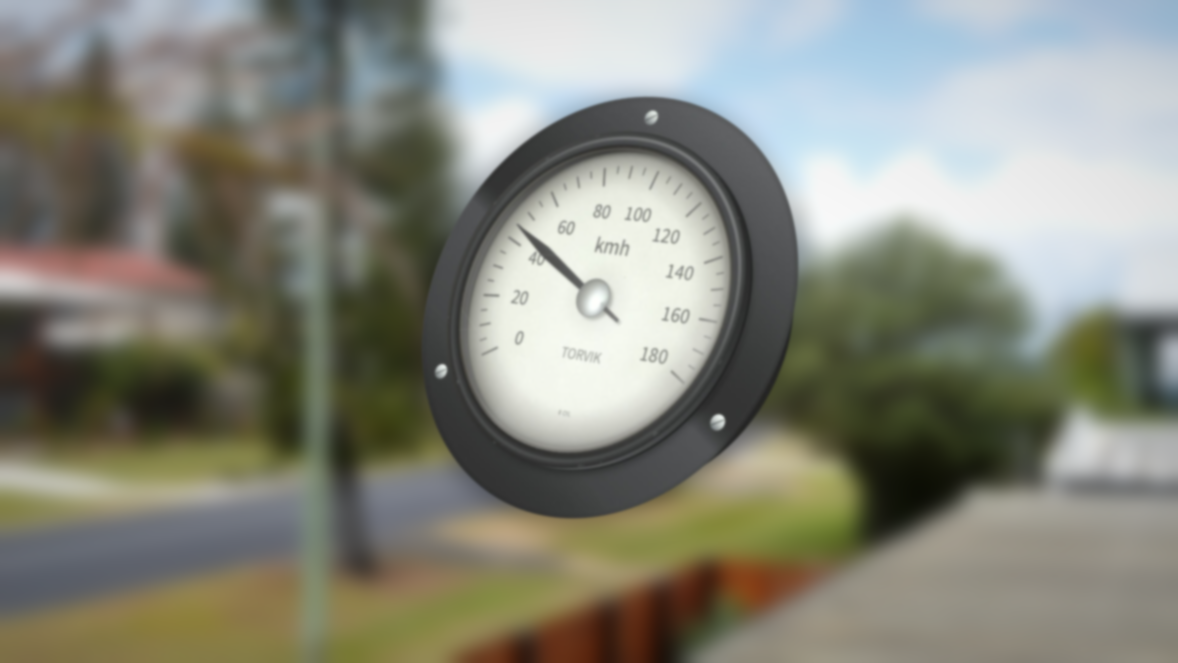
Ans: 45
